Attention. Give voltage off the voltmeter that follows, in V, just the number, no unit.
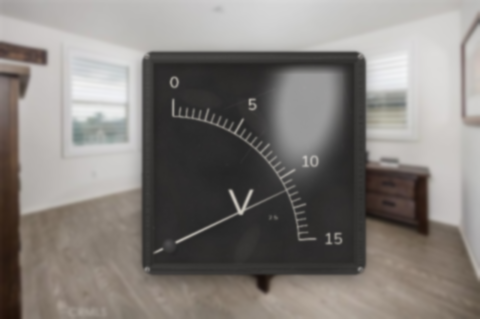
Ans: 11
